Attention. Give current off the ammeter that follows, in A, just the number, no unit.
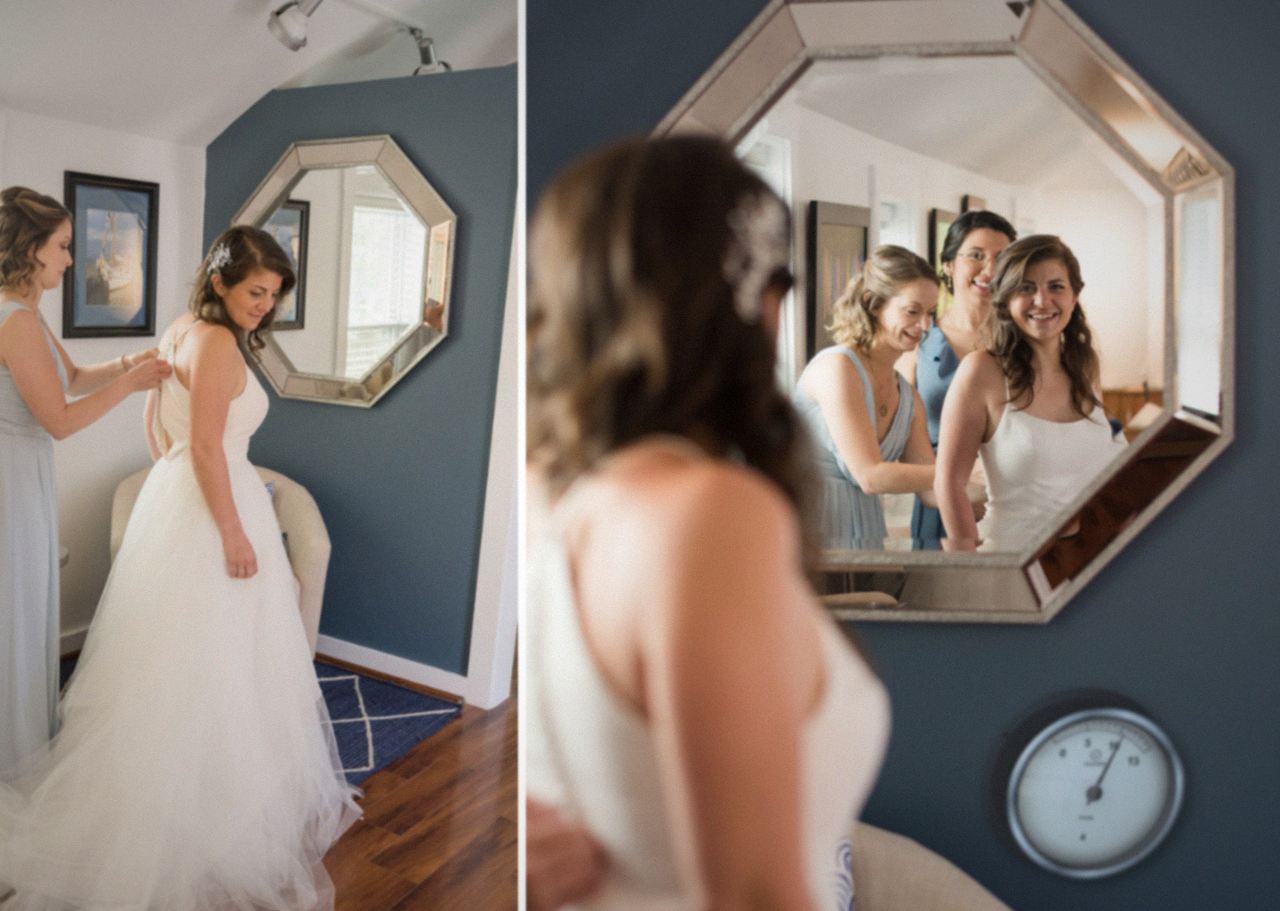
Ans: 10
